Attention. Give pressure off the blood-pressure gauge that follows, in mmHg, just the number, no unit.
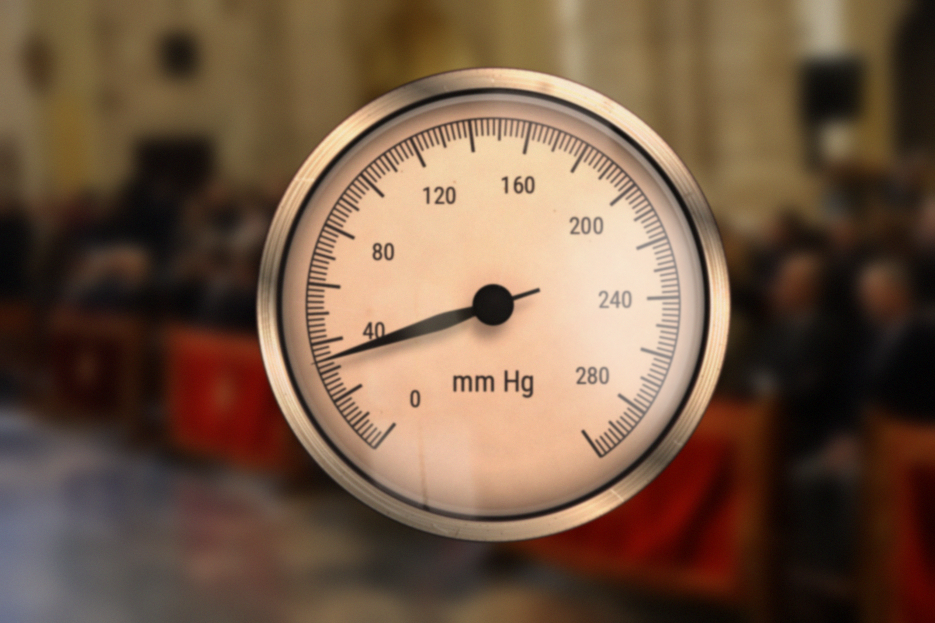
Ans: 34
